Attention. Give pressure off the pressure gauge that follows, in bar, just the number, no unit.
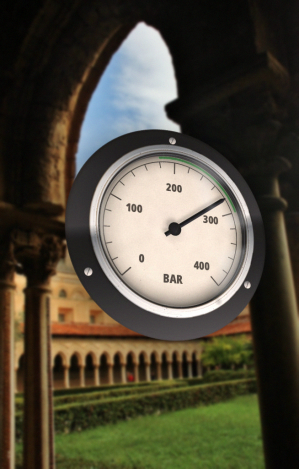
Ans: 280
